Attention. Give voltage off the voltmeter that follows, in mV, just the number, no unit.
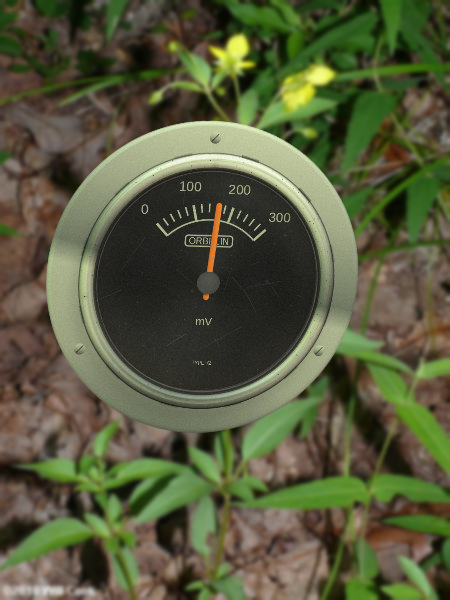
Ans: 160
